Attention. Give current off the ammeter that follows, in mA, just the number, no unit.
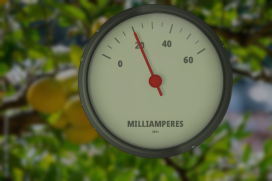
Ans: 20
